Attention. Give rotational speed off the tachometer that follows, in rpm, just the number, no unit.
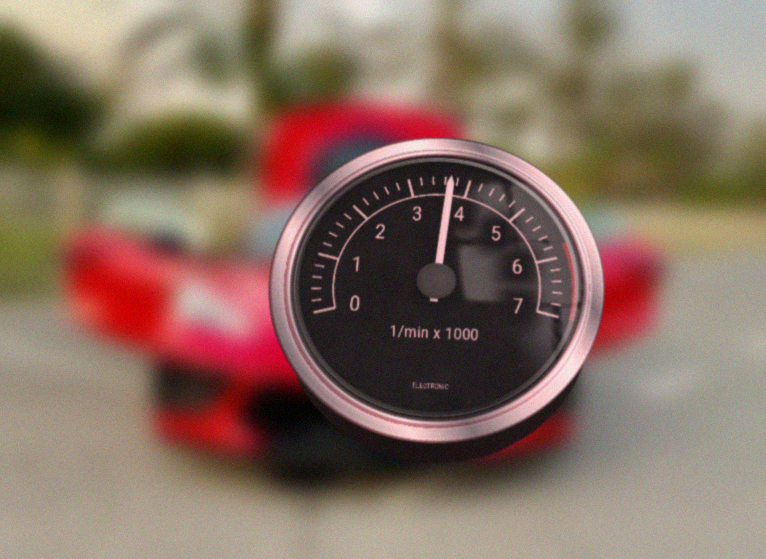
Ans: 3700
